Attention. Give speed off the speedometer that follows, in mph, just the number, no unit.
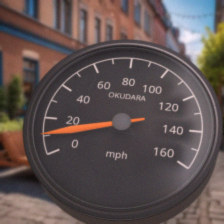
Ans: 10
